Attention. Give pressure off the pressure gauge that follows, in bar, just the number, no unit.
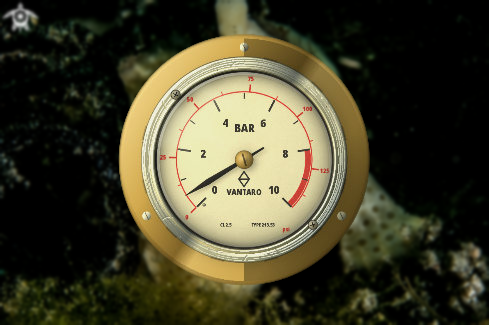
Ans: 0.5
